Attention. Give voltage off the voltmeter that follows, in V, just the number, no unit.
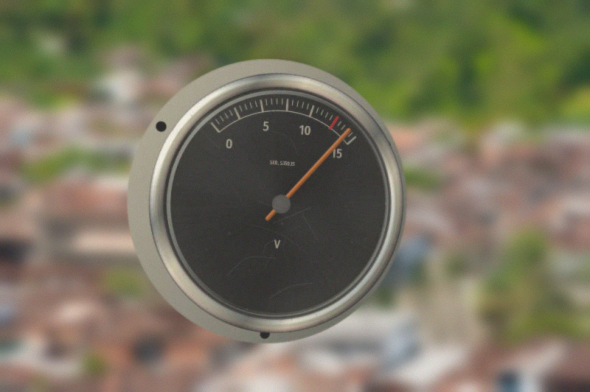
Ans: 14
